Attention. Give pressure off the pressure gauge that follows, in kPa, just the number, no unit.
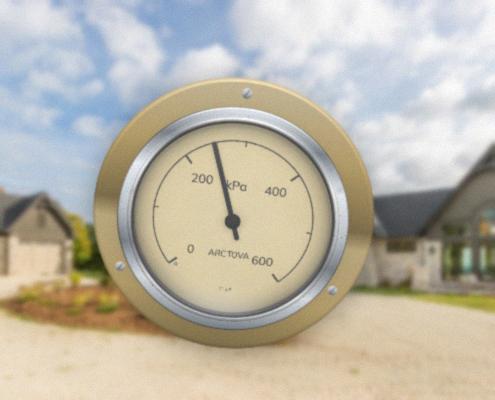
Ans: 250
